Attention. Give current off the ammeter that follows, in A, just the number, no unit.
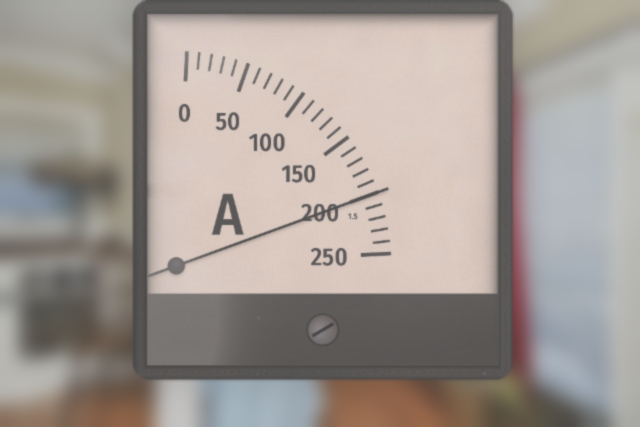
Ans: 200
